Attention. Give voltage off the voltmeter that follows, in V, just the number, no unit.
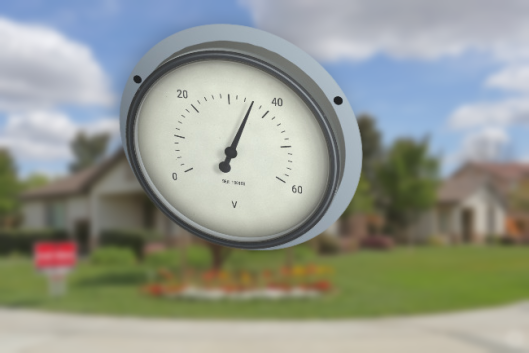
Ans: 36
